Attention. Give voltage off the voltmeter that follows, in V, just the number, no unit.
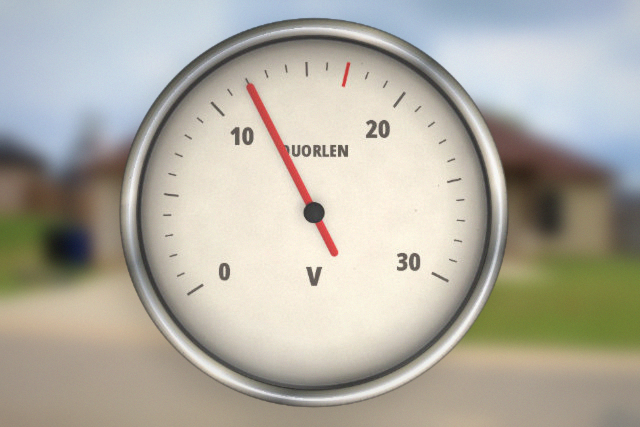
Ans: 12
